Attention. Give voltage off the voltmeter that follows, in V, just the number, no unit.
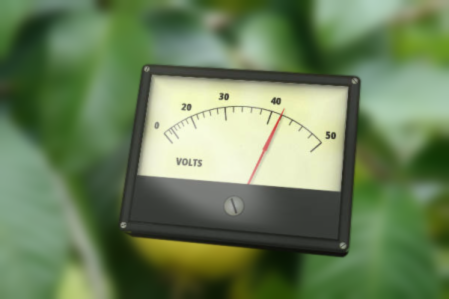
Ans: 42
